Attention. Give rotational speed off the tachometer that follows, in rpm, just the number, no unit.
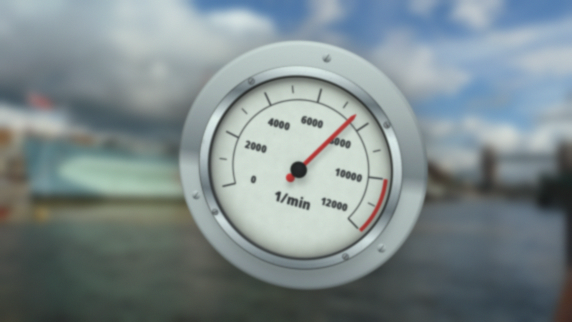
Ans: 7500
